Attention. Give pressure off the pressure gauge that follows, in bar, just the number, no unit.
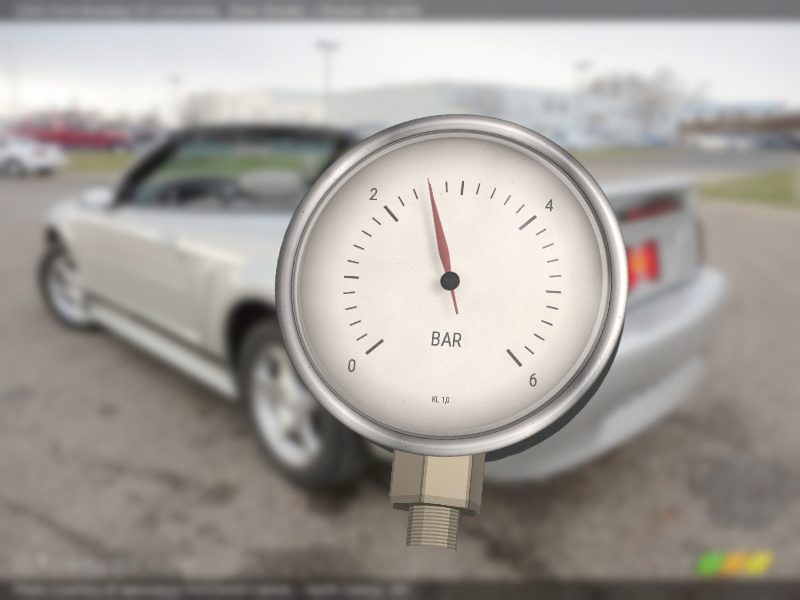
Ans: 2.6
